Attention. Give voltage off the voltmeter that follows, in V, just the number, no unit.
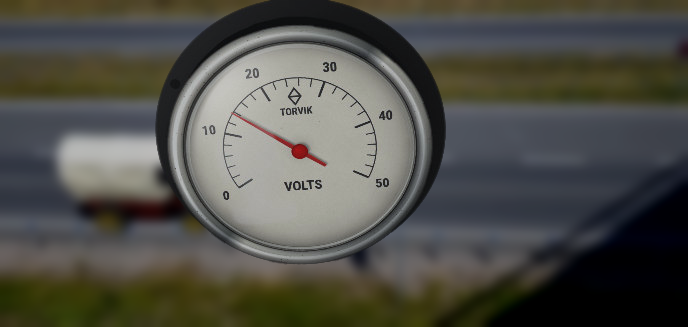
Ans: 14
